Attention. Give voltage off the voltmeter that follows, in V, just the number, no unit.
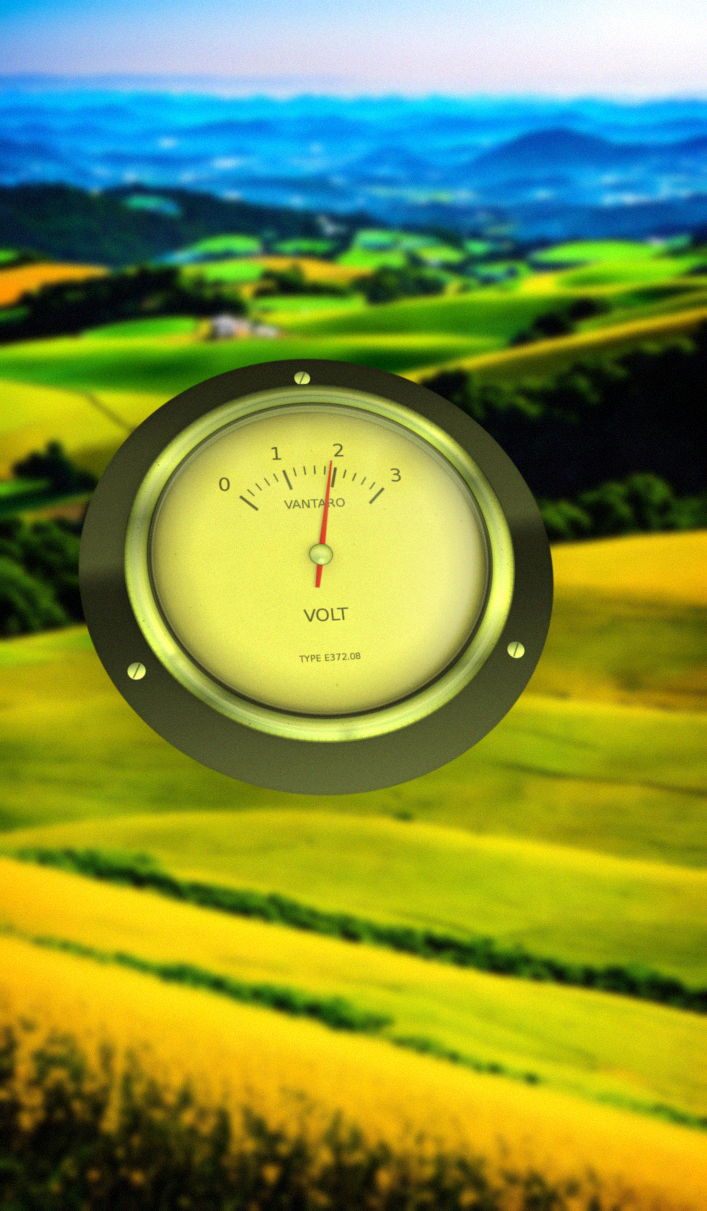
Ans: 1.9
